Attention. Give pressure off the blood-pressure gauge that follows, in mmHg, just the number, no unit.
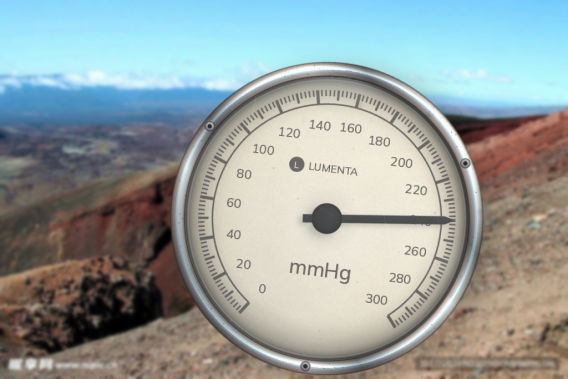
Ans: 240
